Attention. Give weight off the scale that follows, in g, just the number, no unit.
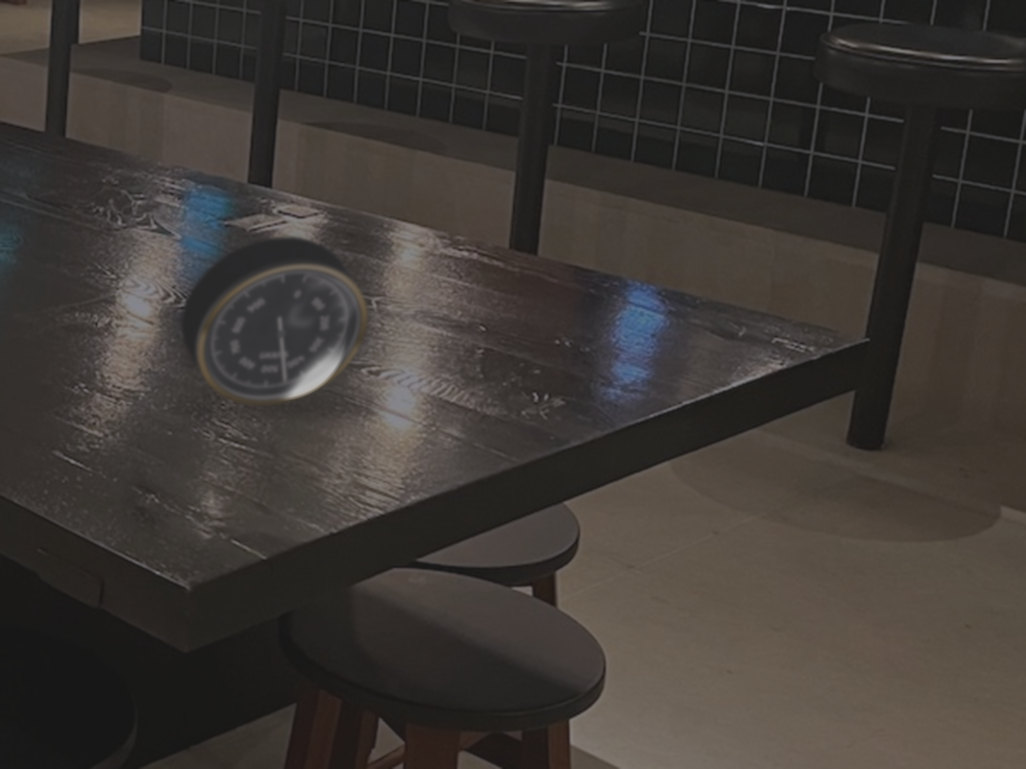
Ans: 450
